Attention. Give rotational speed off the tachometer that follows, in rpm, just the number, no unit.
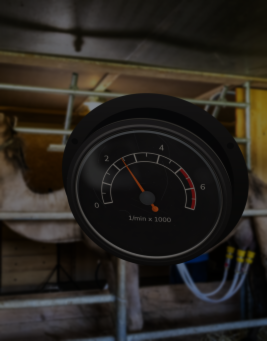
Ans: 2500
